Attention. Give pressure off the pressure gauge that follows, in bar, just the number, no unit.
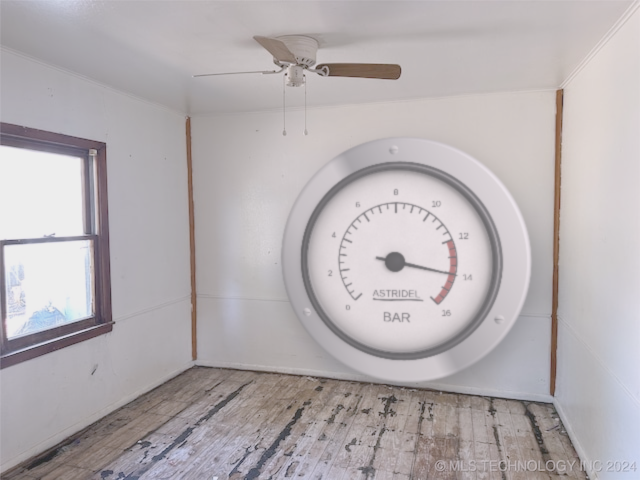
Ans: 14
